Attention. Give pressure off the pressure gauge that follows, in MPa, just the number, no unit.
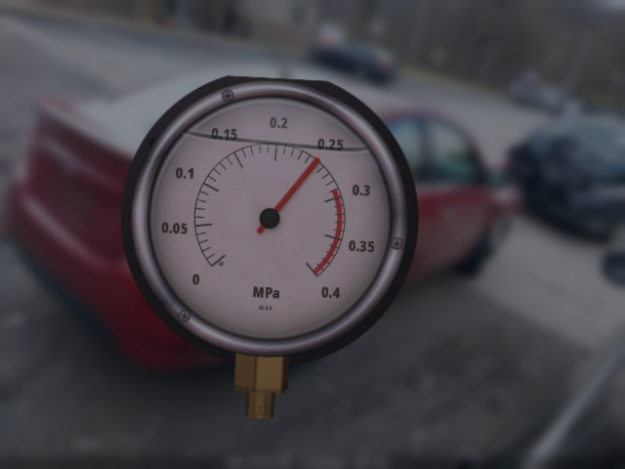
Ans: 0.25
